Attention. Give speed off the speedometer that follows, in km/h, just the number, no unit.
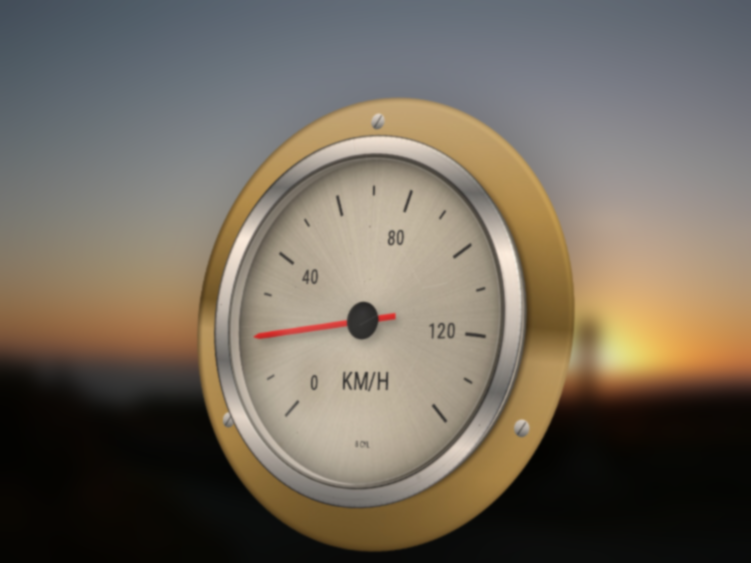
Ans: 20
